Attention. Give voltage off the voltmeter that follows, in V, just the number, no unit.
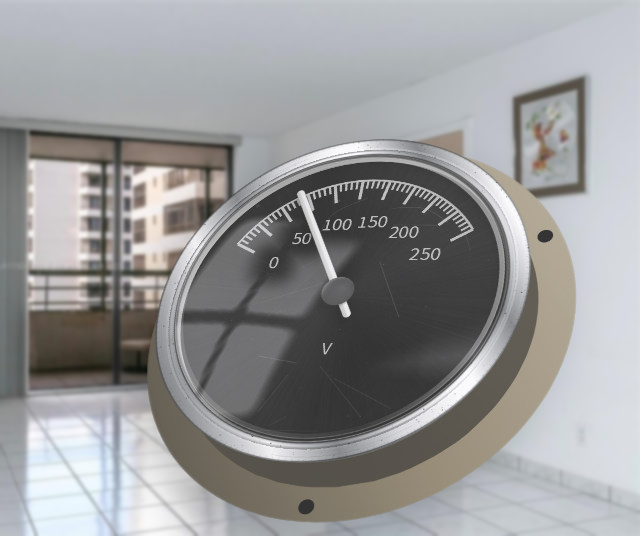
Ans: 70
